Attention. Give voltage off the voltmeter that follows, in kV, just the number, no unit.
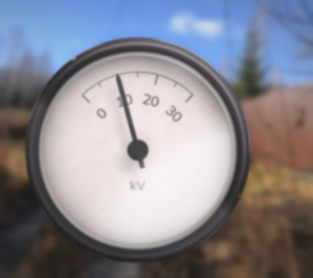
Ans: 10
